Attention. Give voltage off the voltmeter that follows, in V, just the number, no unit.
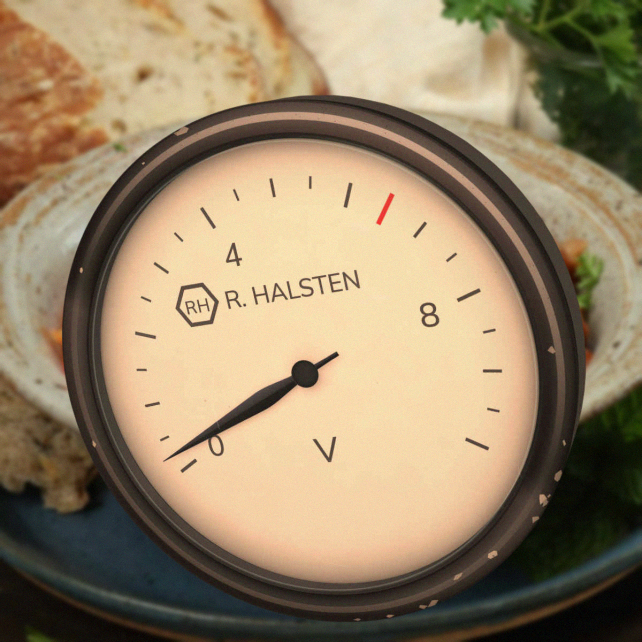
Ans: 0.25
